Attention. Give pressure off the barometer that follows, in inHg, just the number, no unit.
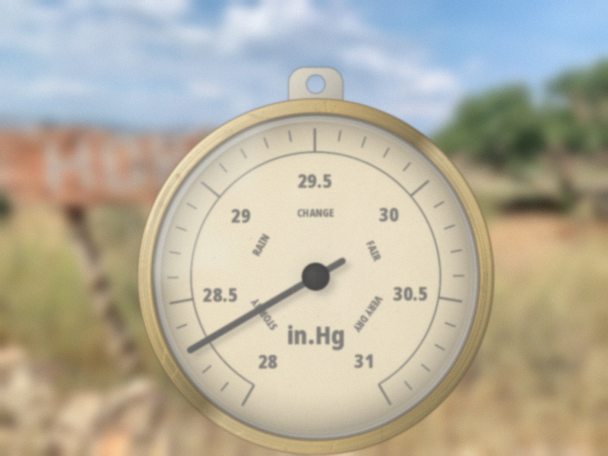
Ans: 28.3
